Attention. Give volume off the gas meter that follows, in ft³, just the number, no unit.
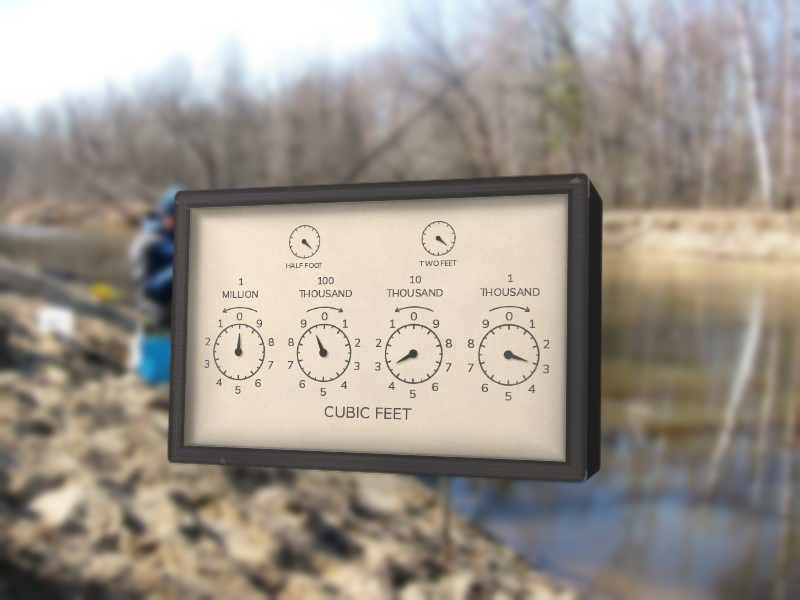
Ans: 993300
